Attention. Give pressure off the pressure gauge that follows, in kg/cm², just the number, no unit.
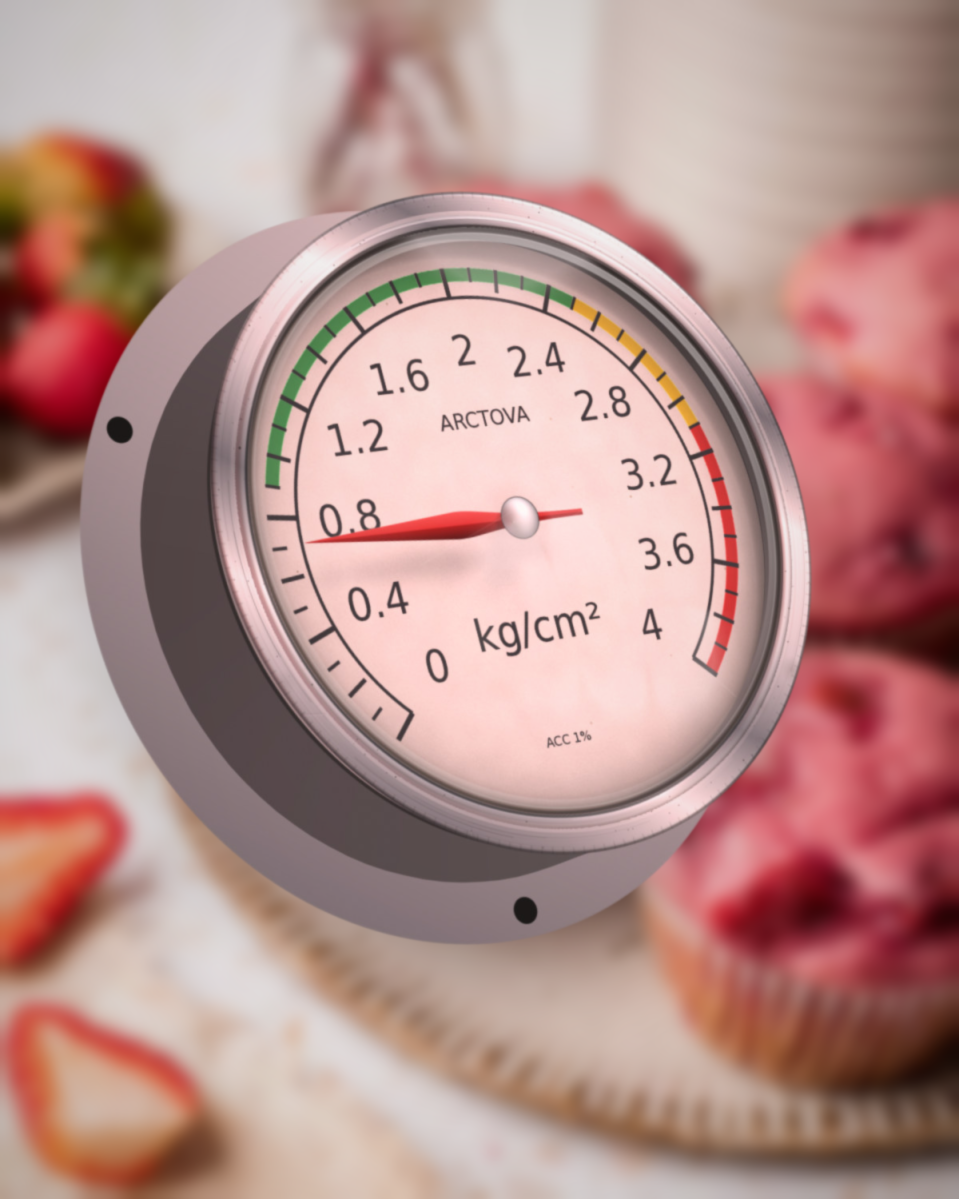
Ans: 0.7
